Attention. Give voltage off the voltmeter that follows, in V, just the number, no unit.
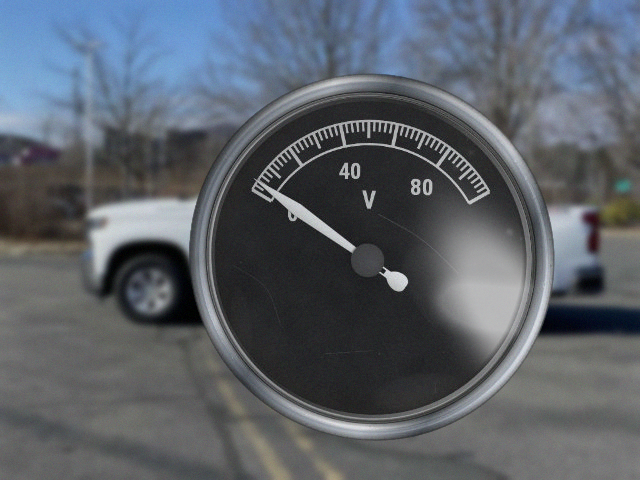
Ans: 4
